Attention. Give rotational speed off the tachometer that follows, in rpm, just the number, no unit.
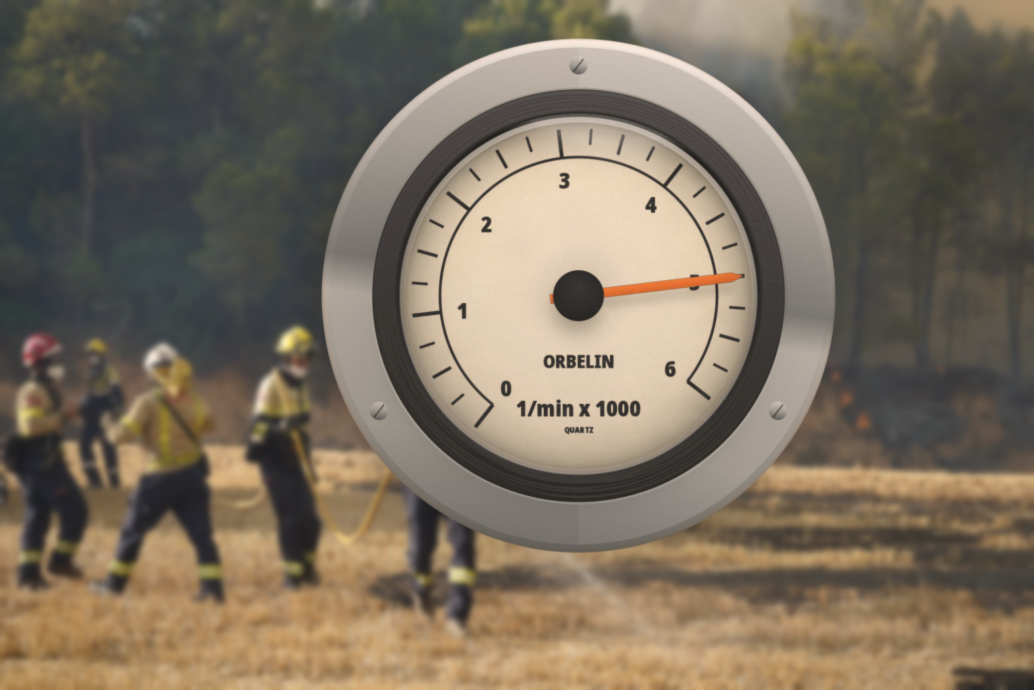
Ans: 5000
